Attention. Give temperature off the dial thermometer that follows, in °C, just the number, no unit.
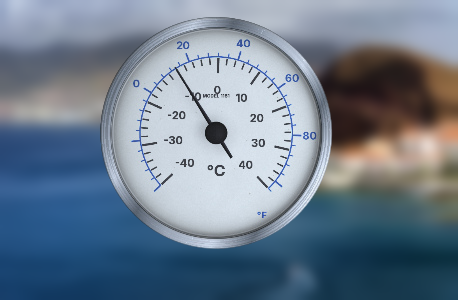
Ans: -10
